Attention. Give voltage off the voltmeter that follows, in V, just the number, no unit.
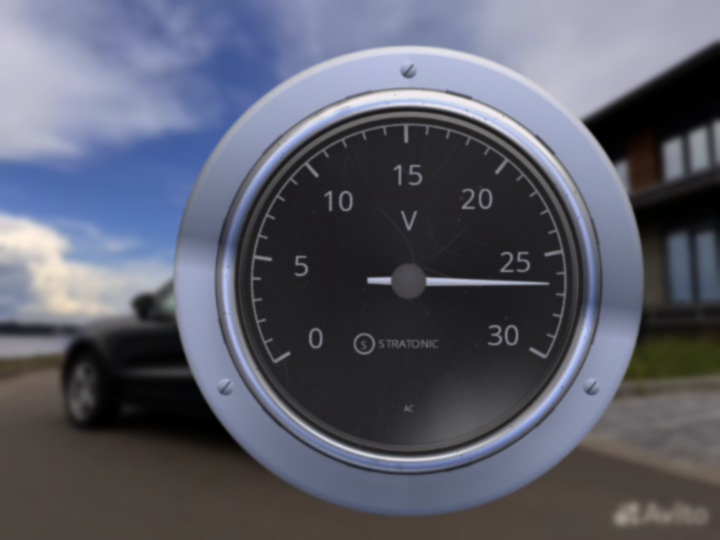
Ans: 26.5
